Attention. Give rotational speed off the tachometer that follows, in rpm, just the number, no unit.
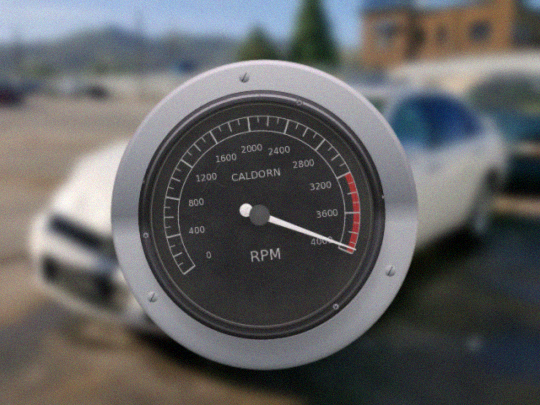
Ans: 3950
